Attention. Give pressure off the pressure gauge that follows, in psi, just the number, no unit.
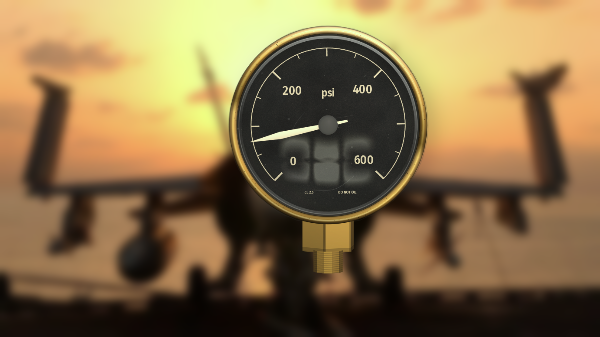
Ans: 75
